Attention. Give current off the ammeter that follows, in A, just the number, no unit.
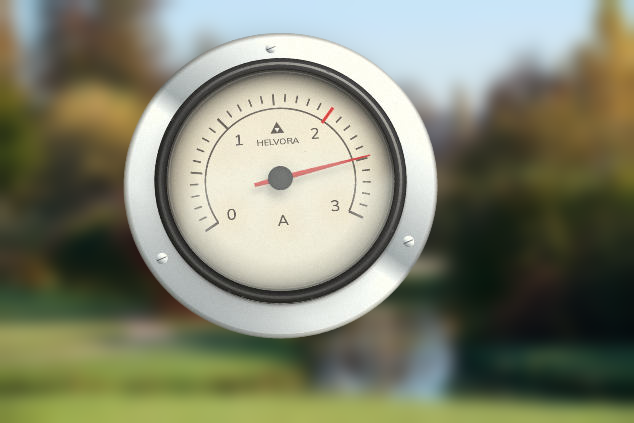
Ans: 2.5
